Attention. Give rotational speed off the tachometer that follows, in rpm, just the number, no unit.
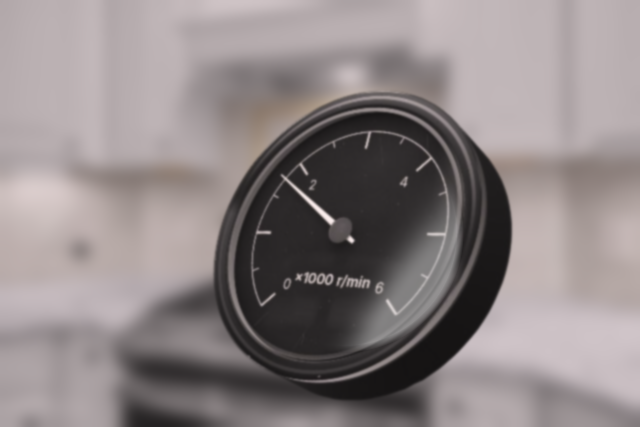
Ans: 1750
